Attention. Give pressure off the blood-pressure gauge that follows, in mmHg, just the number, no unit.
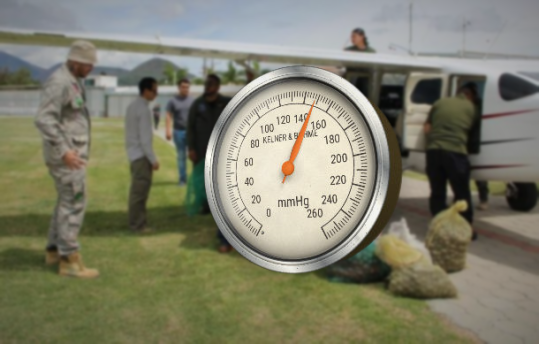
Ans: 150
